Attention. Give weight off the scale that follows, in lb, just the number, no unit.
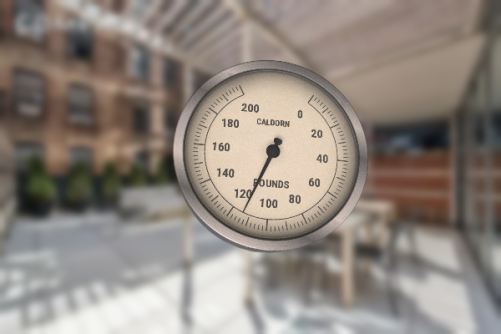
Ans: 114
